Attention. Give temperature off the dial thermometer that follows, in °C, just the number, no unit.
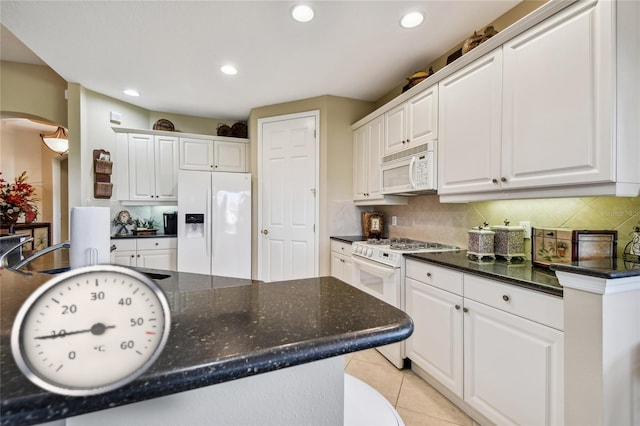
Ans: 10
